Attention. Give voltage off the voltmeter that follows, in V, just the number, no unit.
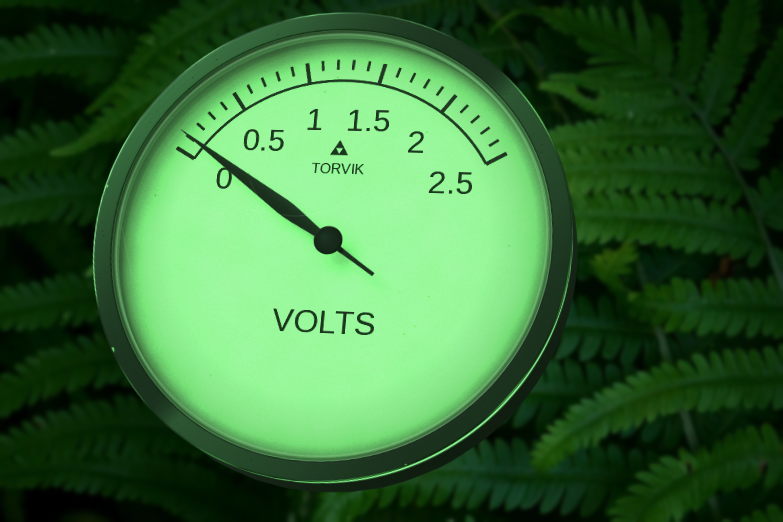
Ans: 0.1
